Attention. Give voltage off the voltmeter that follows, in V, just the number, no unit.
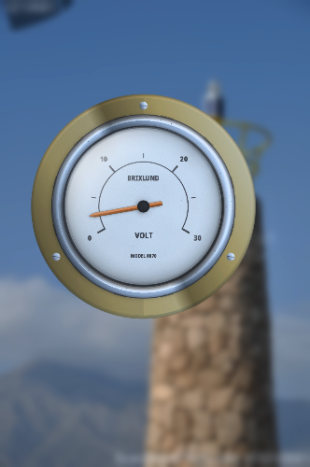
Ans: 2.5
